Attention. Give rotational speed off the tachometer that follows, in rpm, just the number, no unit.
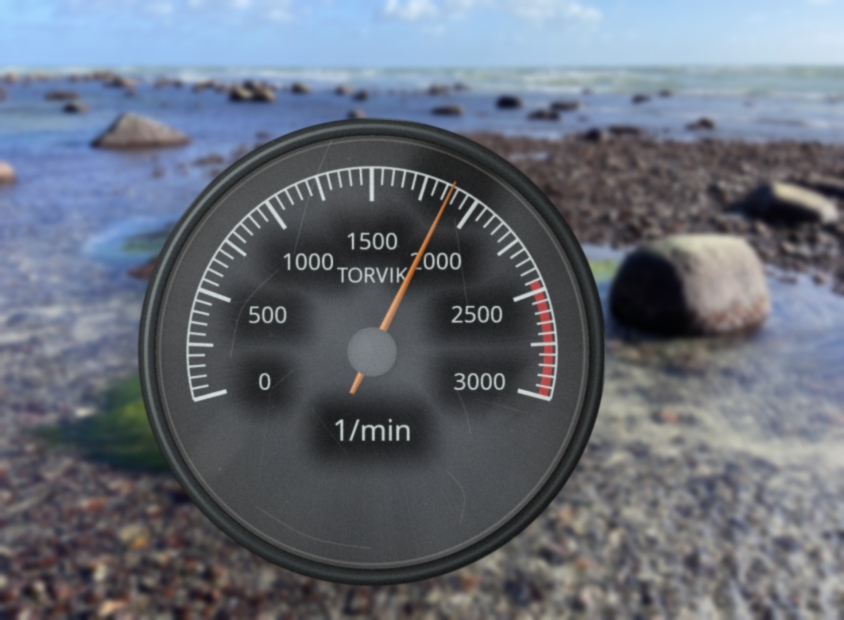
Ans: 1875
